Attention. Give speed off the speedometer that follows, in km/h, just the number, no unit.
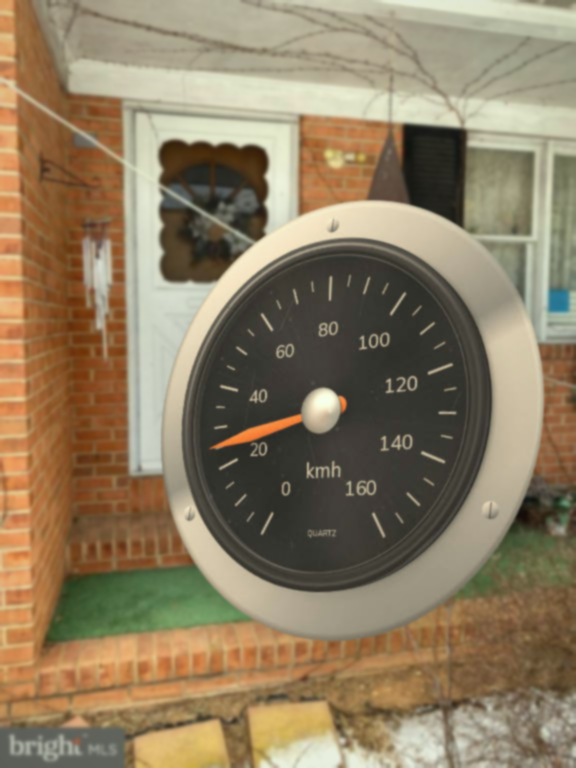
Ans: 25
